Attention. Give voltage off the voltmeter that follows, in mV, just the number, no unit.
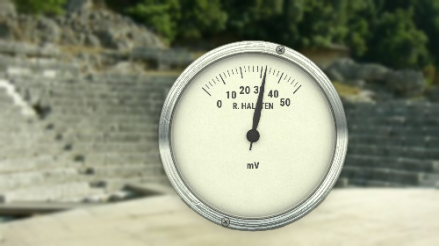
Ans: 32
